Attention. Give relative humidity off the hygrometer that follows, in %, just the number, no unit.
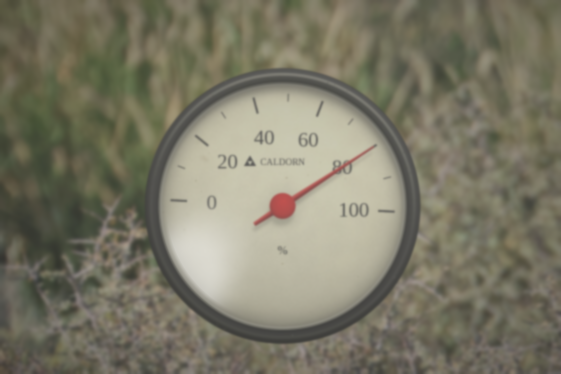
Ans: 80
